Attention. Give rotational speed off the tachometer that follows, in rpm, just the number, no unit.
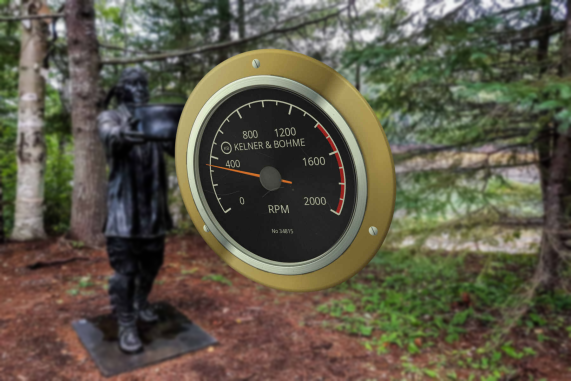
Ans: 350
